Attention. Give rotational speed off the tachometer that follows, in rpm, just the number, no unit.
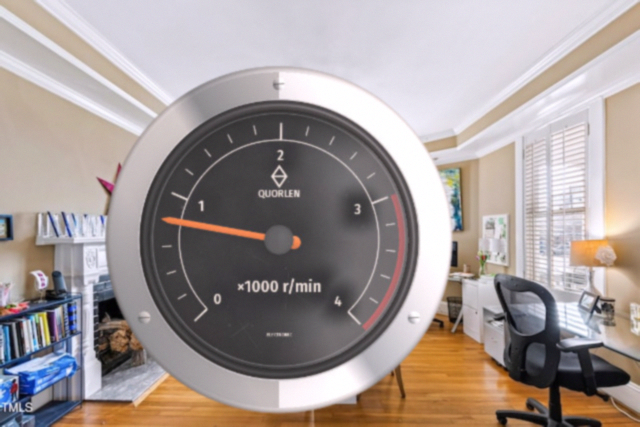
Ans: 800
